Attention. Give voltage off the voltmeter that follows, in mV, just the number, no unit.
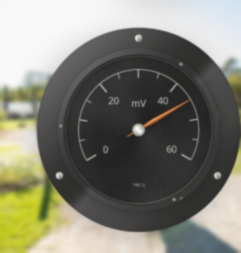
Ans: 45
